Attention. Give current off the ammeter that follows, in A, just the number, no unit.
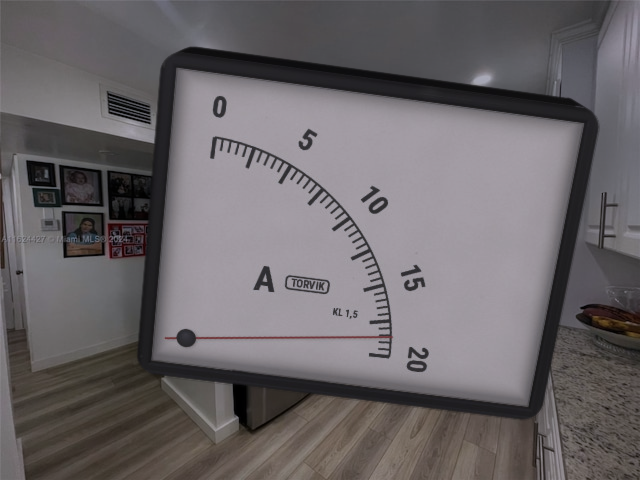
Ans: 18.5
